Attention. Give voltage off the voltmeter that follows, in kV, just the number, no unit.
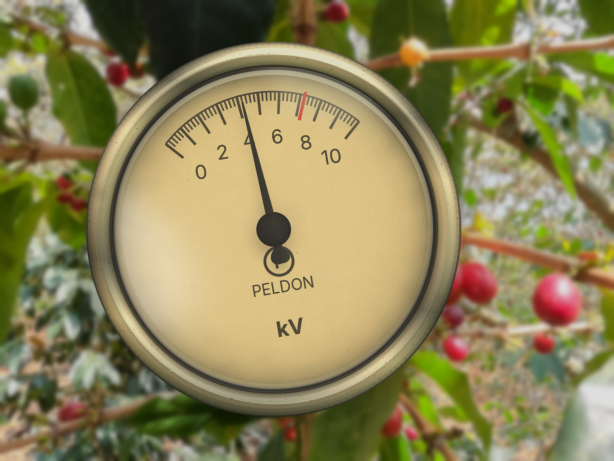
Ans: 4.2
